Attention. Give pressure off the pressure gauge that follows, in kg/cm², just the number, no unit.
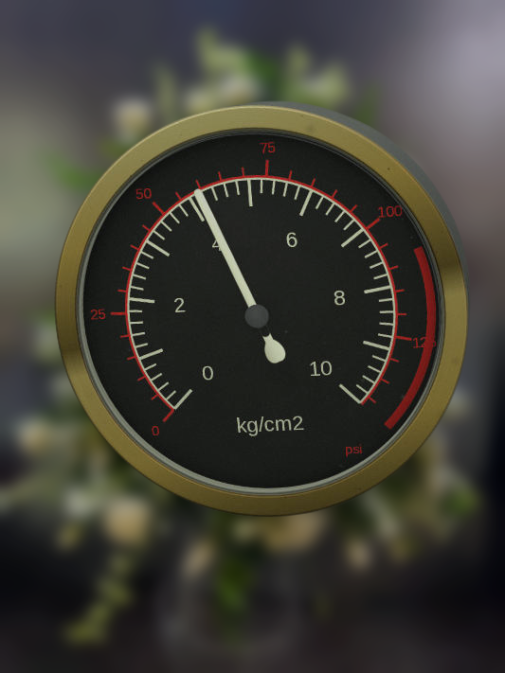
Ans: 4.2
